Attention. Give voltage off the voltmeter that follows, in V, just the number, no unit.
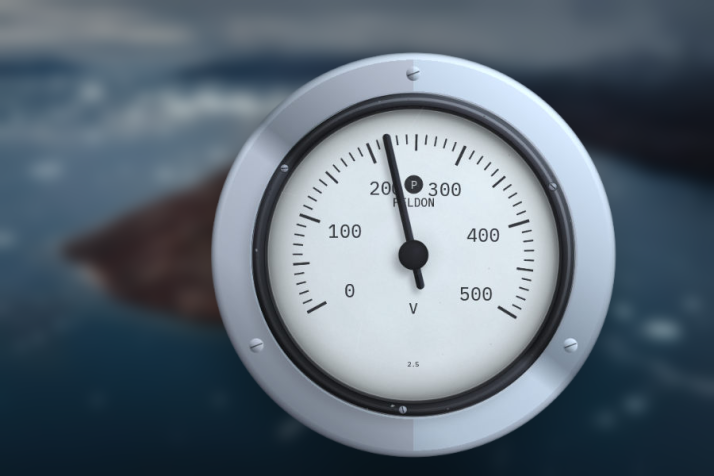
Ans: 220
